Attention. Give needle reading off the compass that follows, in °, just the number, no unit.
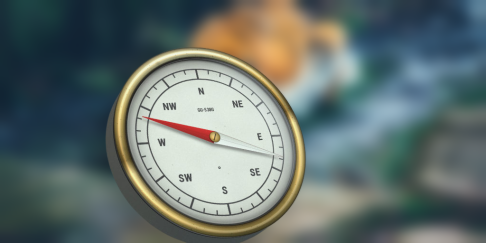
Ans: 290
